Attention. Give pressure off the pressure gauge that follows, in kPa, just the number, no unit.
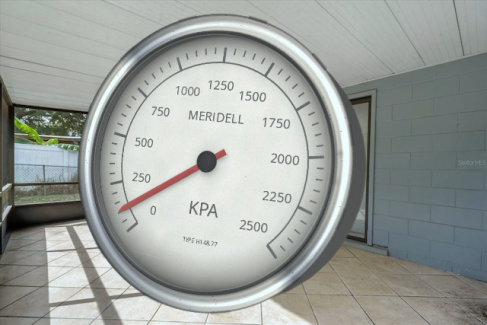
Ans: 100
